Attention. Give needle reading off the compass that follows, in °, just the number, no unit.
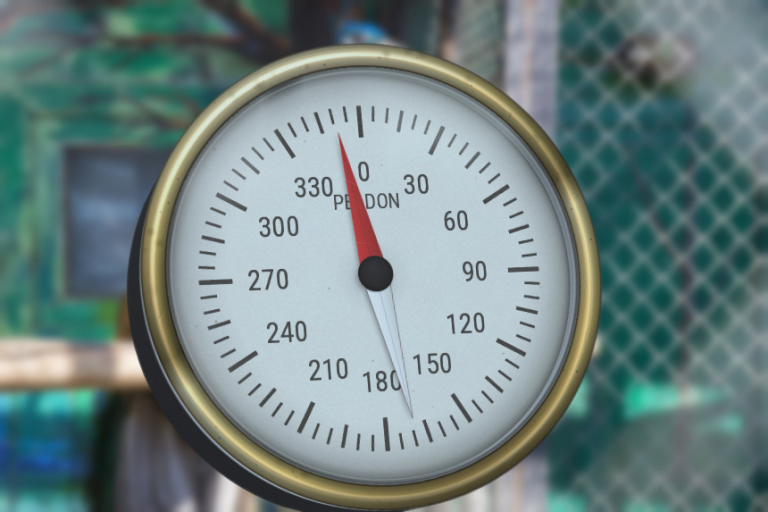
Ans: 350
